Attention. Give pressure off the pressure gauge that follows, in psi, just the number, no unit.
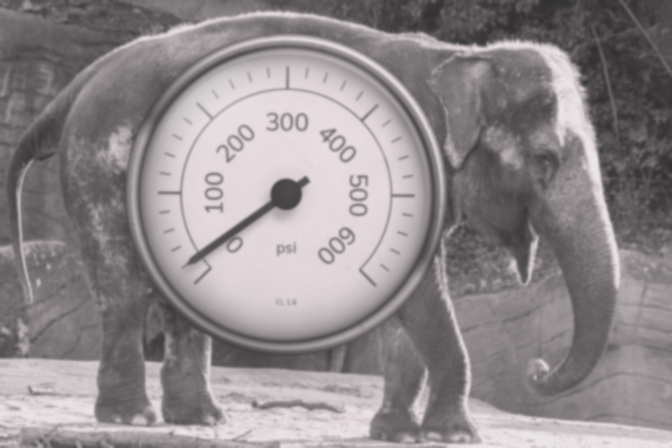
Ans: 20
